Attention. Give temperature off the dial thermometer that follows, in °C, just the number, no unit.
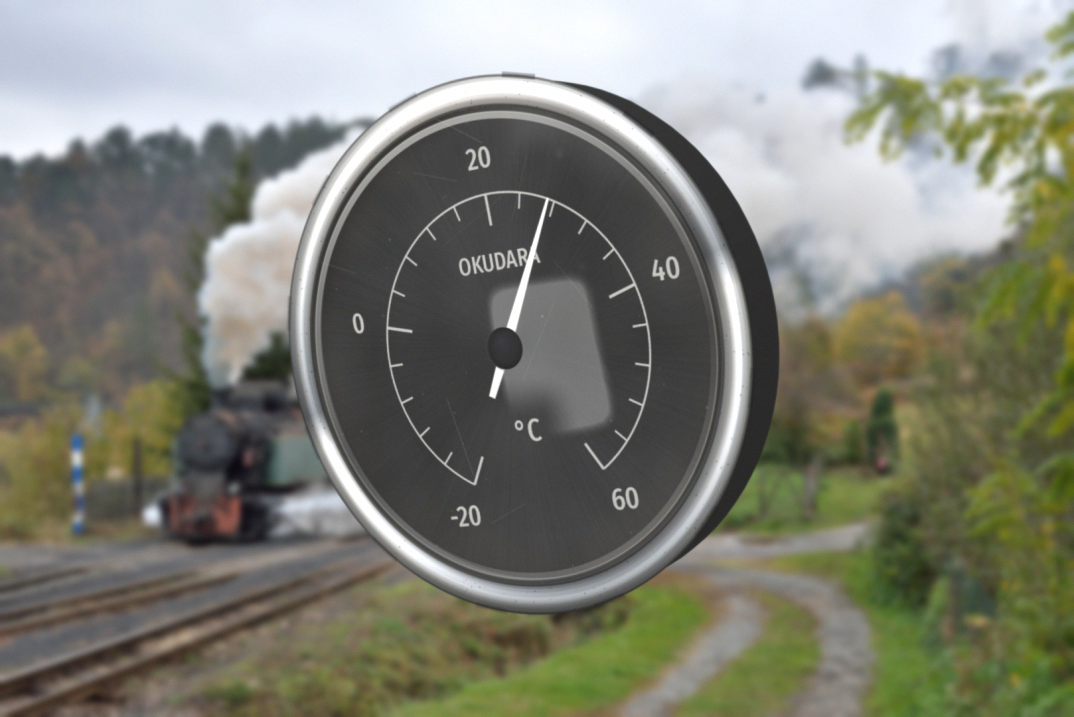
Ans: 28
